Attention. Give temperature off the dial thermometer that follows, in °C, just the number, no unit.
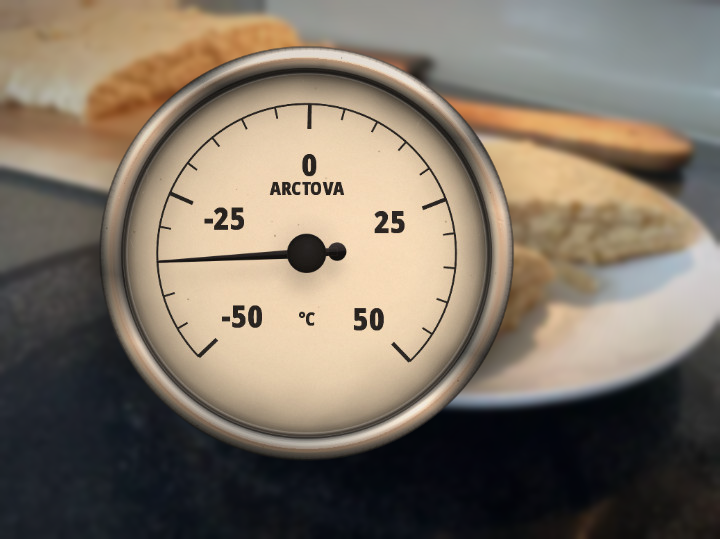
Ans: -35
